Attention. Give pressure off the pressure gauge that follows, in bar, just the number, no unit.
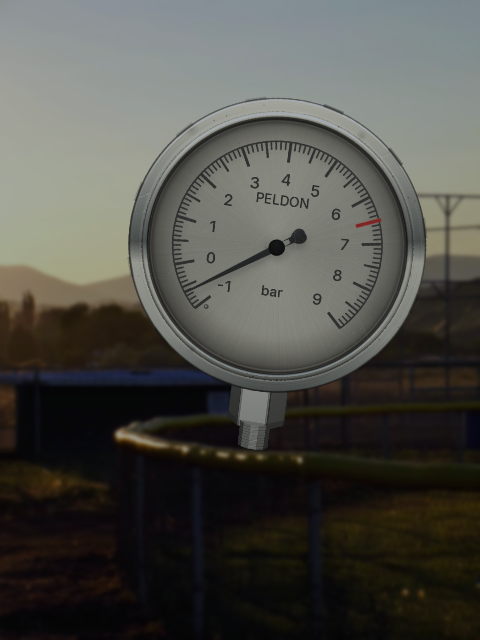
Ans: -0.6
